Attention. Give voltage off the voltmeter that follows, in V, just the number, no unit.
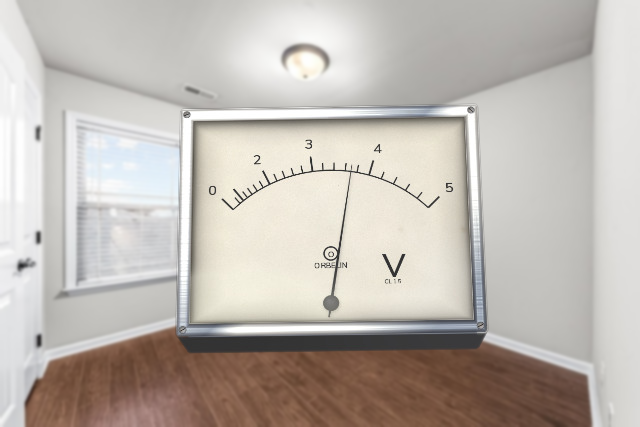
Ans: 3.7
